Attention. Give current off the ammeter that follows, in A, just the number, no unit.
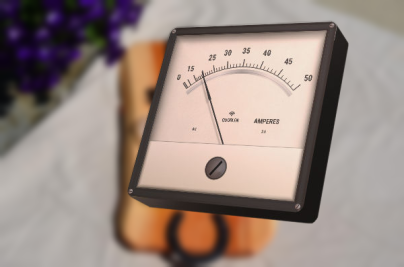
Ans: 20
